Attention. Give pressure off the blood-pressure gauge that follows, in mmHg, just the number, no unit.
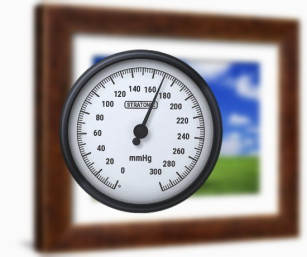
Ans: 170
